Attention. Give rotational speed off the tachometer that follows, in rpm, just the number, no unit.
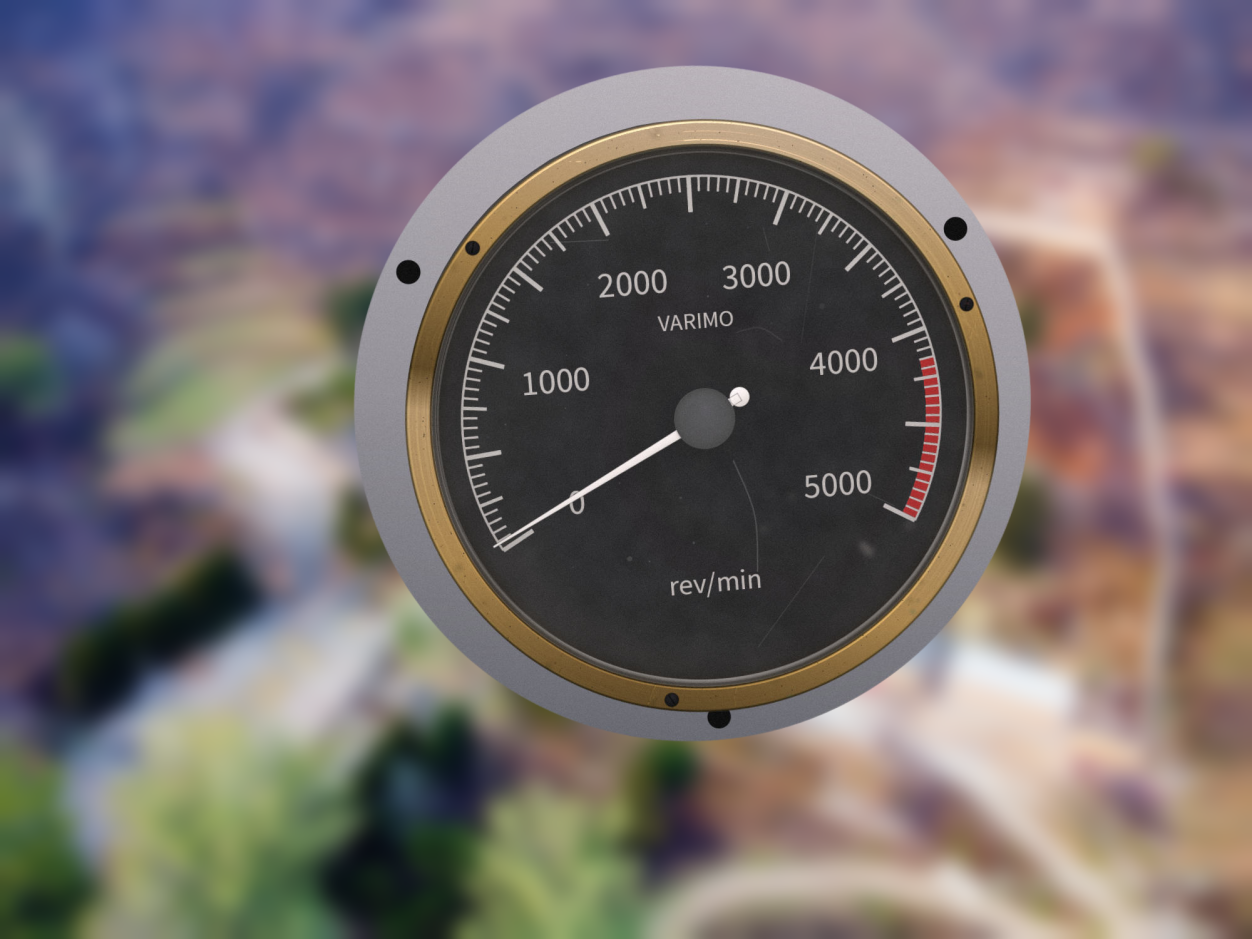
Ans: 50
